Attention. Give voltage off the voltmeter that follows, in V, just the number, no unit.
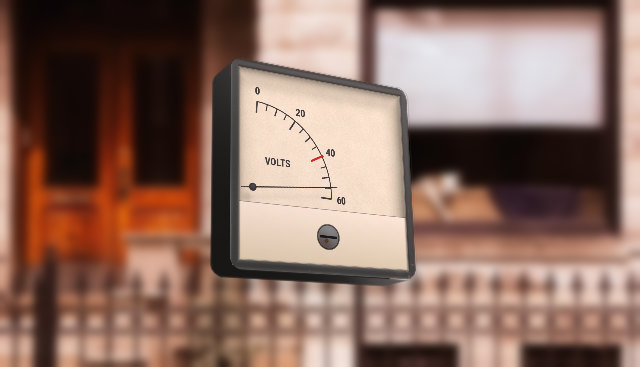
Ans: 55
